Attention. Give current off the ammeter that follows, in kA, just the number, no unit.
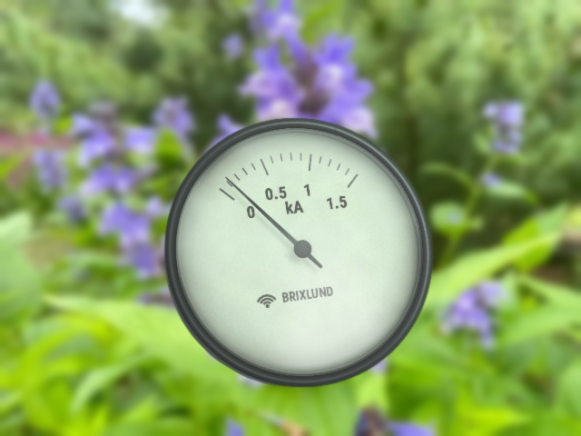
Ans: 0.1
